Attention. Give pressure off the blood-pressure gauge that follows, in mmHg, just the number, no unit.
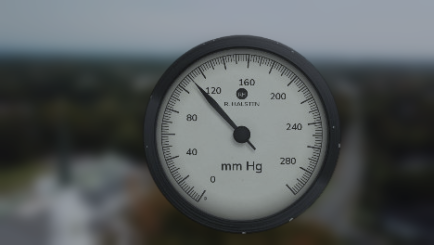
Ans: 110
